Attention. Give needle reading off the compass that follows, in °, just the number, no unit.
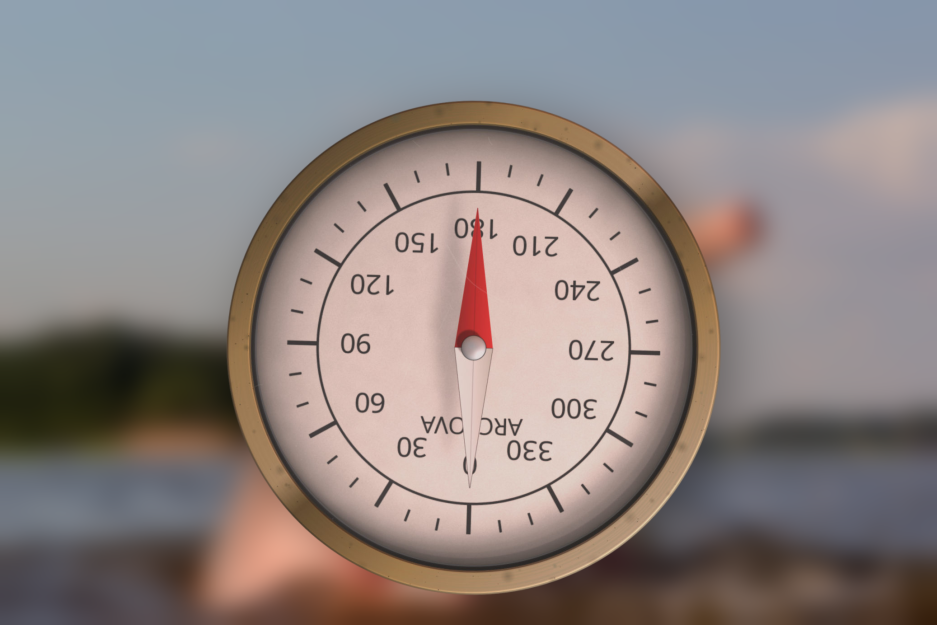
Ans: 180
